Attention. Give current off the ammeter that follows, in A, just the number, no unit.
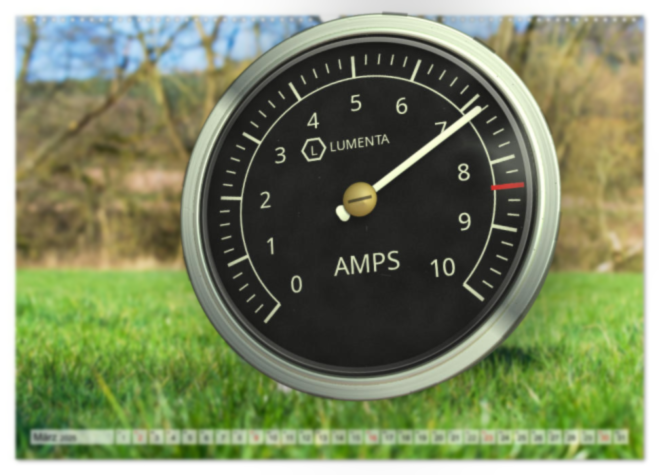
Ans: 7.2
